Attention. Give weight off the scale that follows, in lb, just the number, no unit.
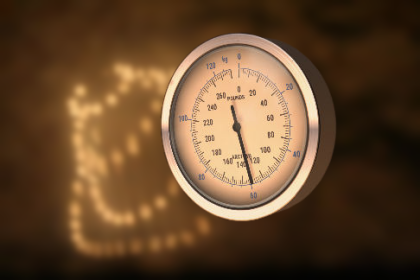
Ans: 130
